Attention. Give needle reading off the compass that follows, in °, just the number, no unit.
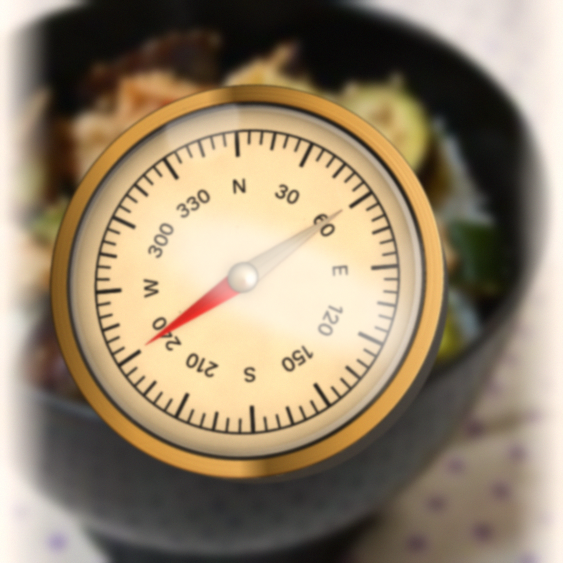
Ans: 240
